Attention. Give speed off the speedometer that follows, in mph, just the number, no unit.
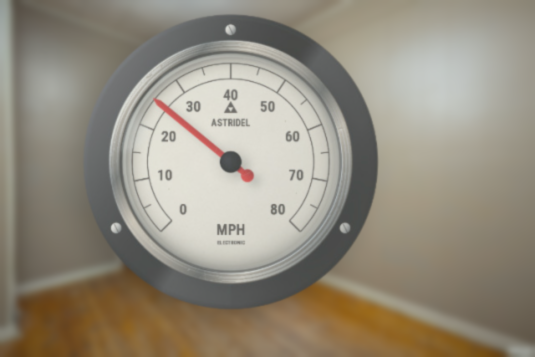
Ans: 25
